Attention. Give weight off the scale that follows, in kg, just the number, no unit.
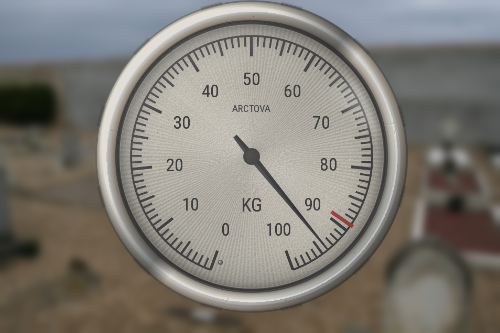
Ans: 94
